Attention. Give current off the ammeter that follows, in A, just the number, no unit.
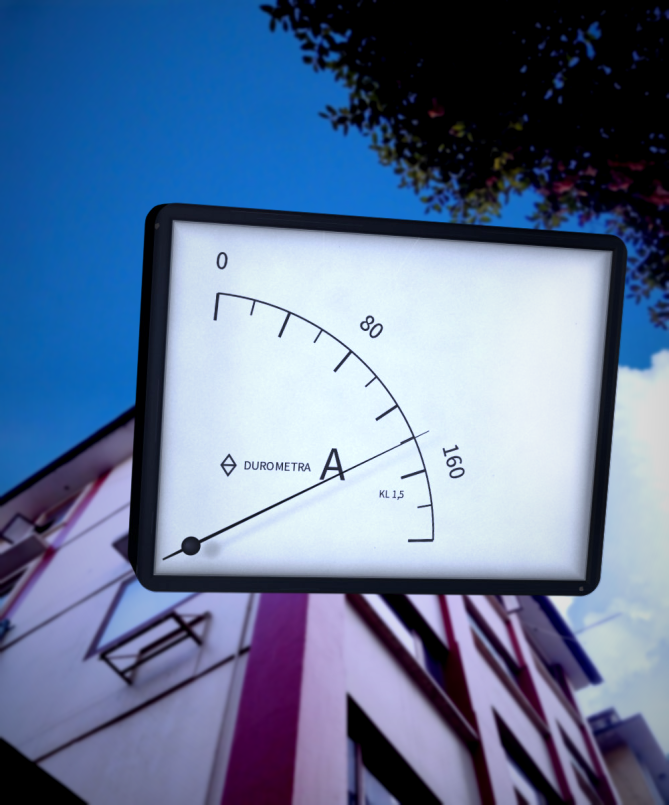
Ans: 140
